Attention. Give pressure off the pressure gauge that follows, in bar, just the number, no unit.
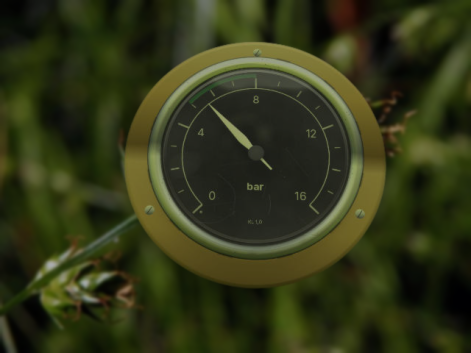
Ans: 5.5
